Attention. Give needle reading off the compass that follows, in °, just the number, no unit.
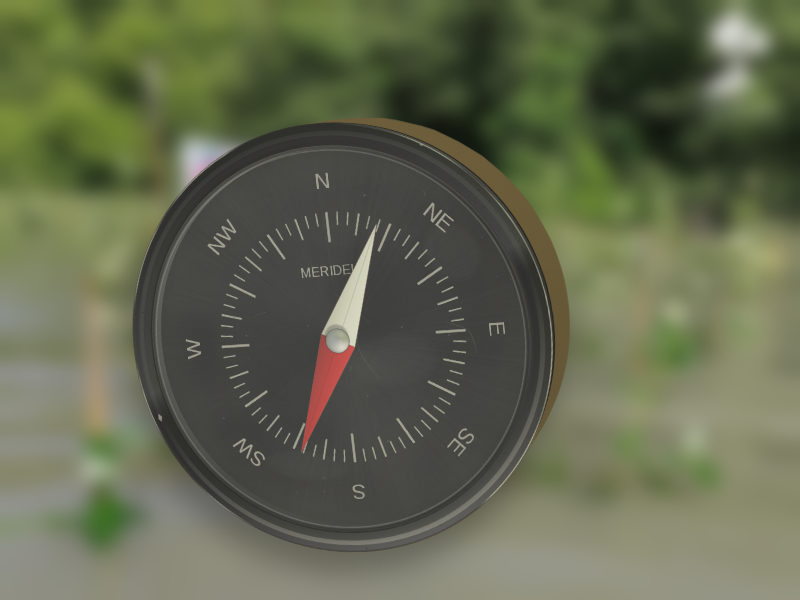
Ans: 205
